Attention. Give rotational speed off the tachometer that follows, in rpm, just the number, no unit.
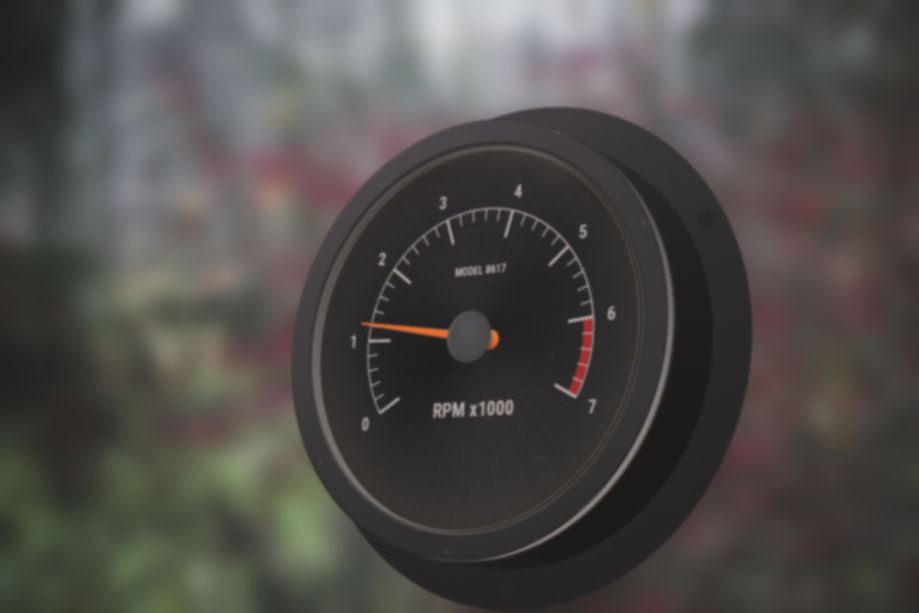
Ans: 1200
